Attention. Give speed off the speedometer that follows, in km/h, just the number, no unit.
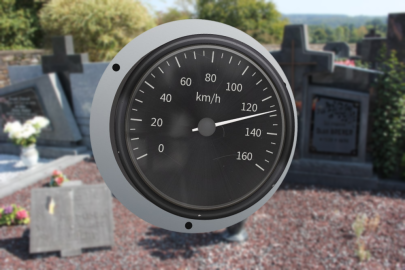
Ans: 127.5
